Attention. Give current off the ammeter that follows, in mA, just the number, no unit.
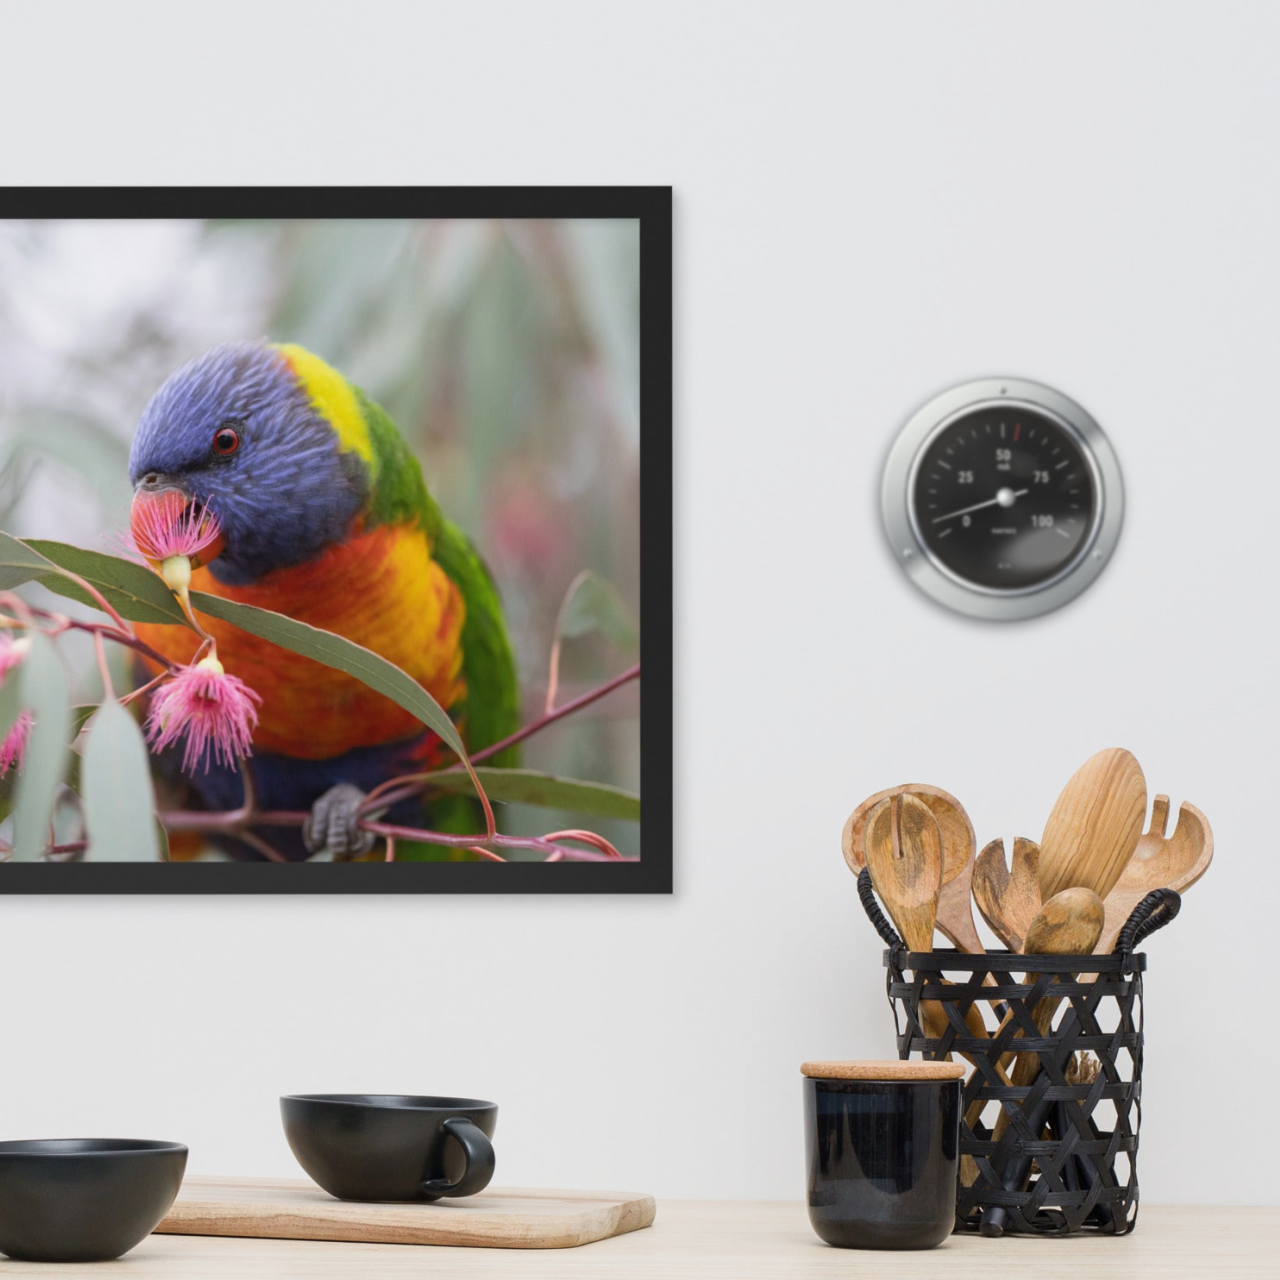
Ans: 5
